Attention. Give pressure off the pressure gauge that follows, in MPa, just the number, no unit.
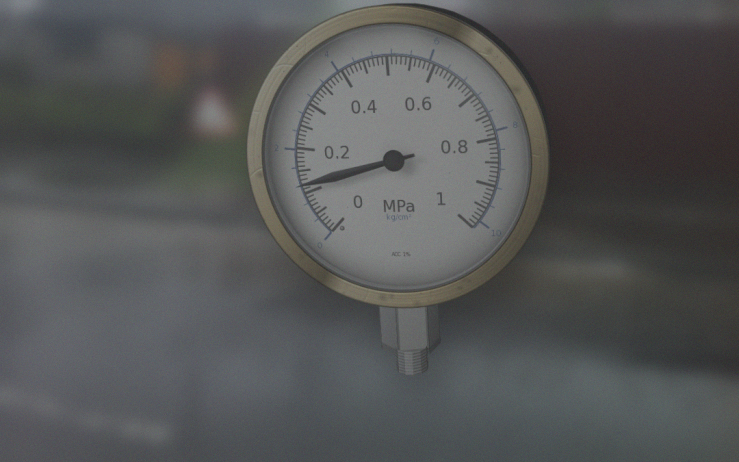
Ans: 0.12
